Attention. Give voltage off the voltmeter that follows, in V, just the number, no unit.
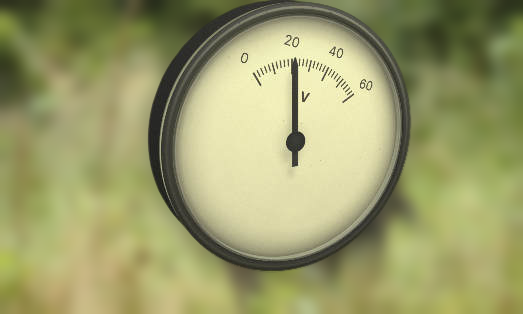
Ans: 20
